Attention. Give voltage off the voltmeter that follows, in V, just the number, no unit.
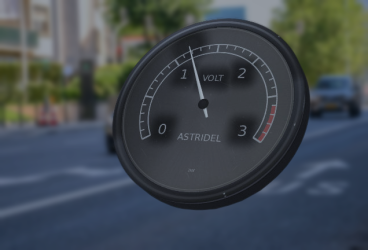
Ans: 1.2
